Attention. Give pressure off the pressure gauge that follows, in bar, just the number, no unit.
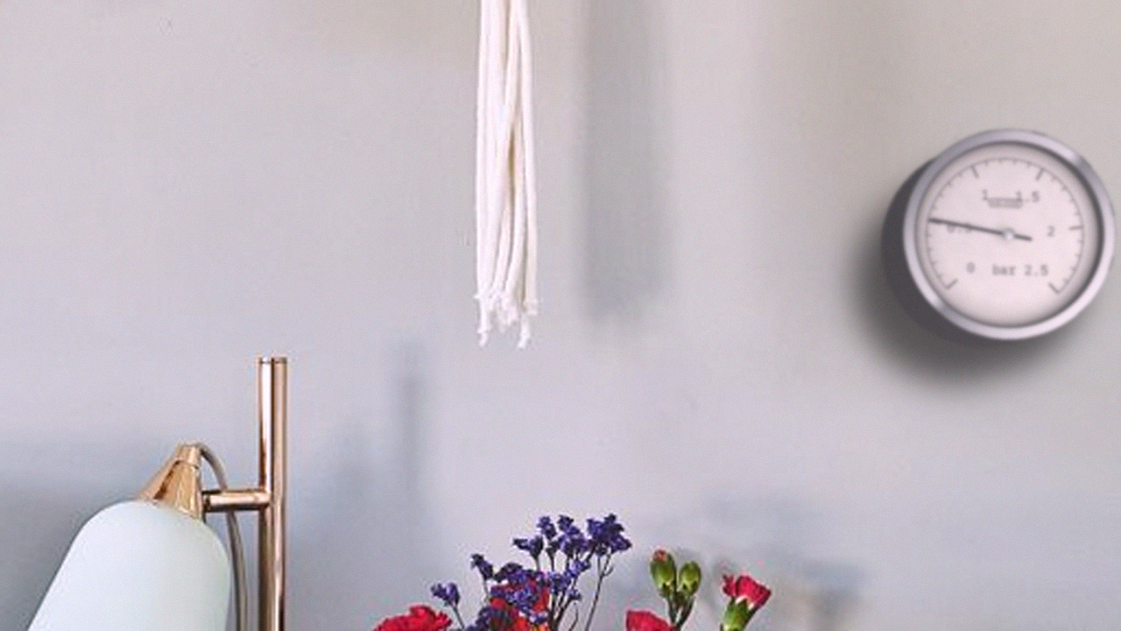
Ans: 0.5
